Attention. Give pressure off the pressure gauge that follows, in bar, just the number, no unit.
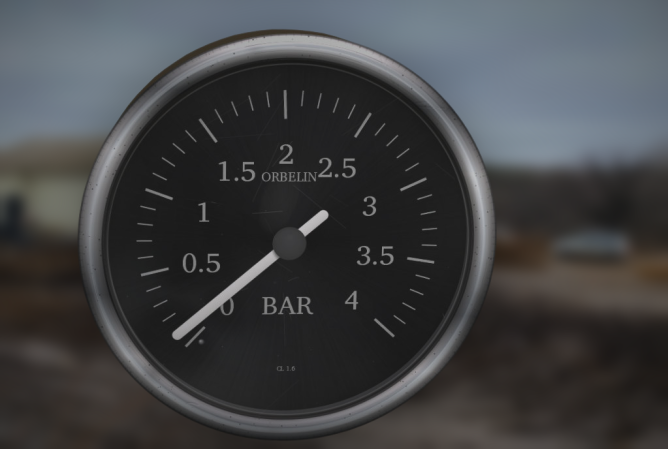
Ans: 0.1
